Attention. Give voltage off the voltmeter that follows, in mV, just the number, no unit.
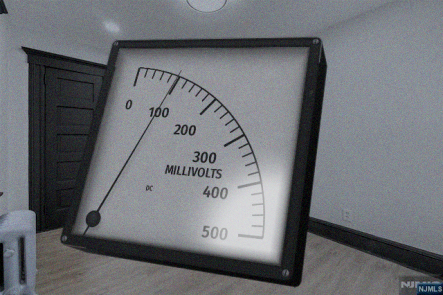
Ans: 100
